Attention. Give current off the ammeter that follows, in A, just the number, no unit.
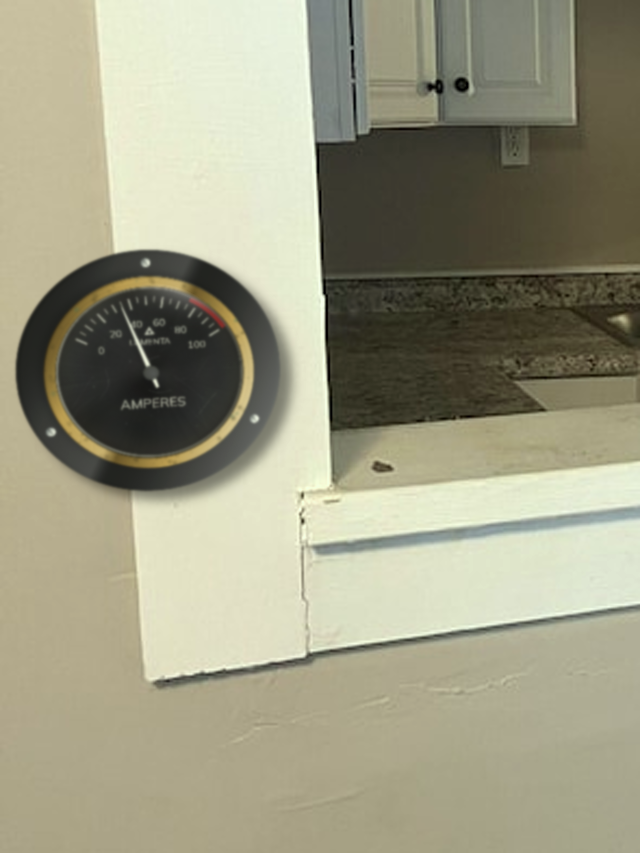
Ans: 35
